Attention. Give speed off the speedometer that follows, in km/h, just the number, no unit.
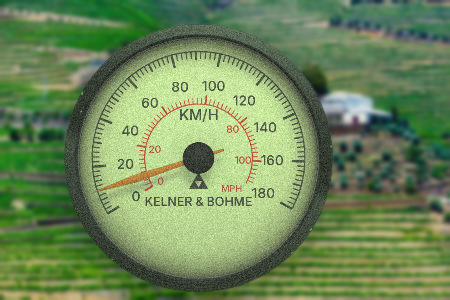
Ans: 10
